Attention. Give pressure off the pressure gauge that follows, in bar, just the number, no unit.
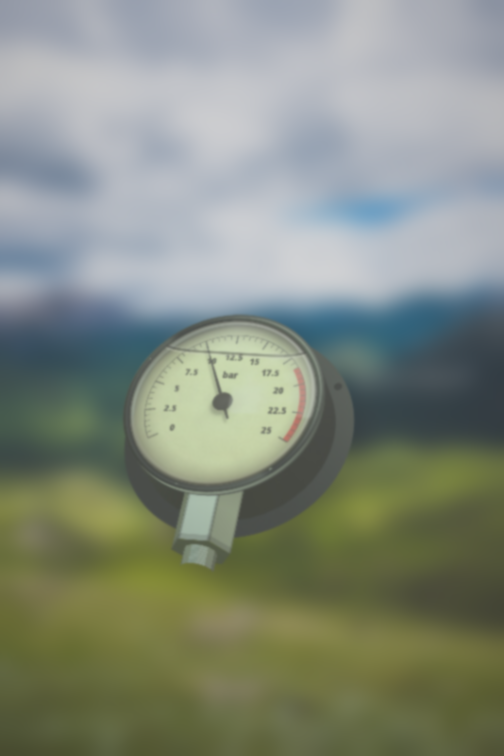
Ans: 10
